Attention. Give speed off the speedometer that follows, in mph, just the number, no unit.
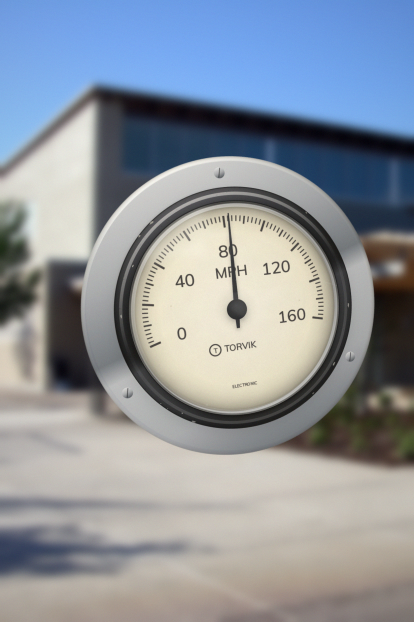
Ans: 82
